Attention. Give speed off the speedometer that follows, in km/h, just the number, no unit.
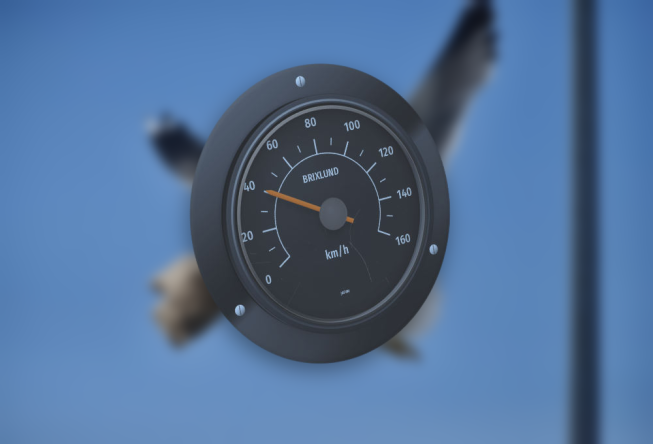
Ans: 40
